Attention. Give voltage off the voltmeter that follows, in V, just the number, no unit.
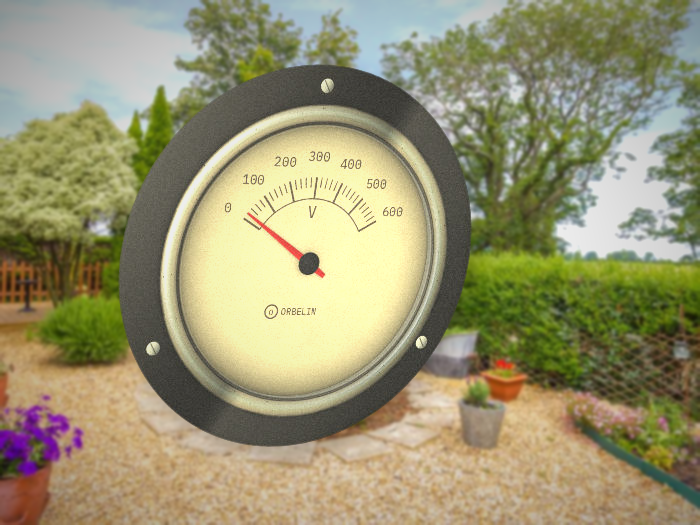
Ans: 20
